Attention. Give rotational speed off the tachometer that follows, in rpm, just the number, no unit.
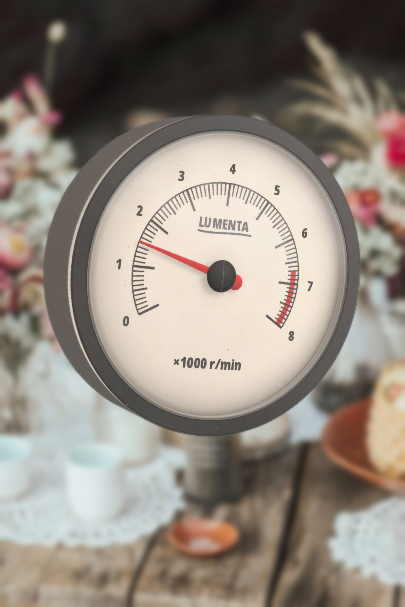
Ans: 1500
